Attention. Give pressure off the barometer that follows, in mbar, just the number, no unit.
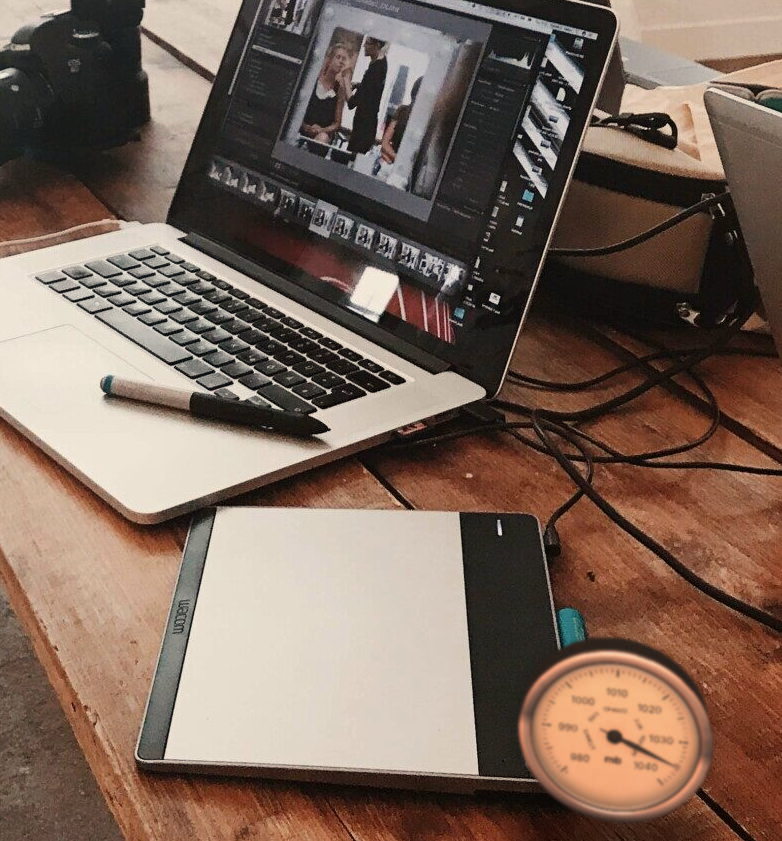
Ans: 1035
